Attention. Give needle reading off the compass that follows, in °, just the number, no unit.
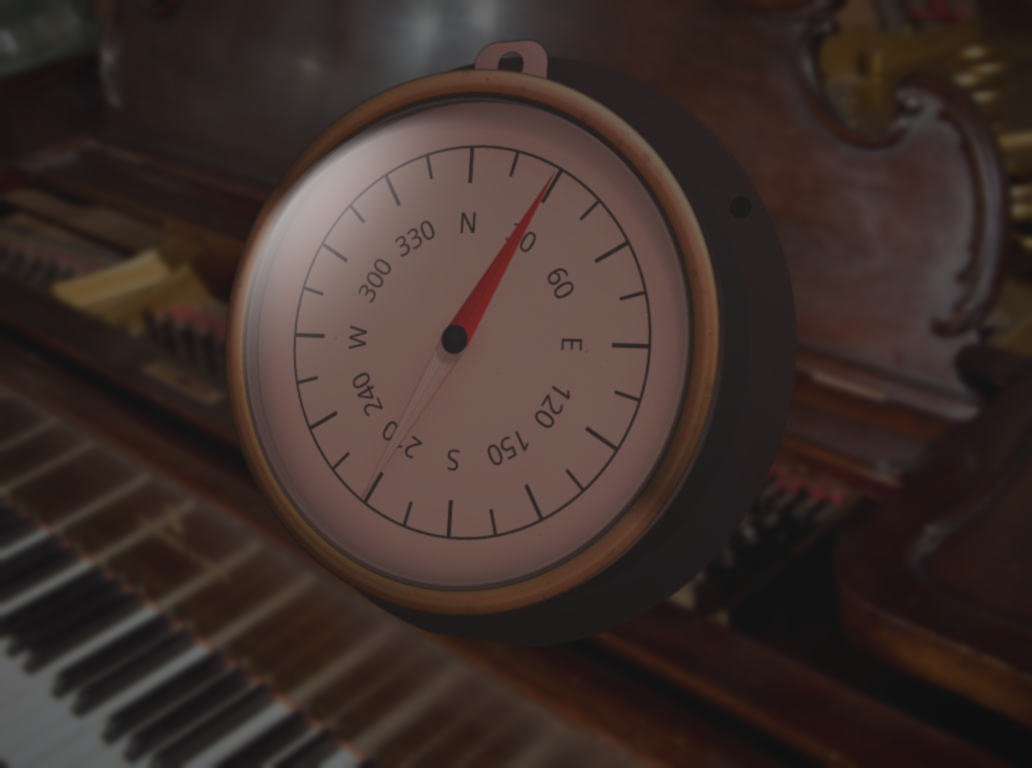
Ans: 30
